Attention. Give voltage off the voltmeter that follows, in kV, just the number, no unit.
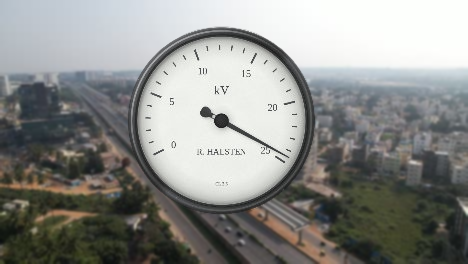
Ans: 24.5
